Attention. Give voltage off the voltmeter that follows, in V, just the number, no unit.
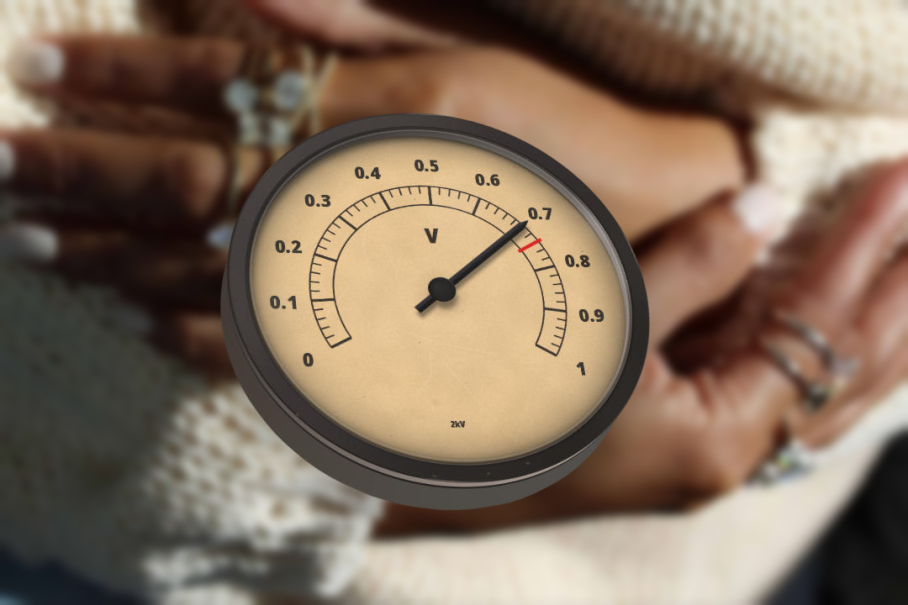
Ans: 0.7
